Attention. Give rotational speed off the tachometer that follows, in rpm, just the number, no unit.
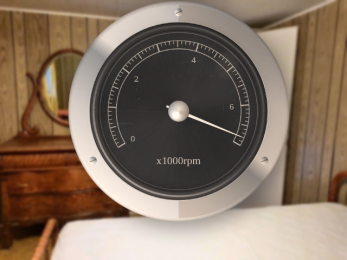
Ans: 6800
